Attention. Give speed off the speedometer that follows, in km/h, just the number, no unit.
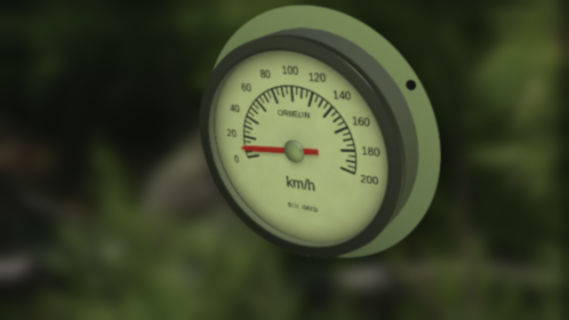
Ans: 10
